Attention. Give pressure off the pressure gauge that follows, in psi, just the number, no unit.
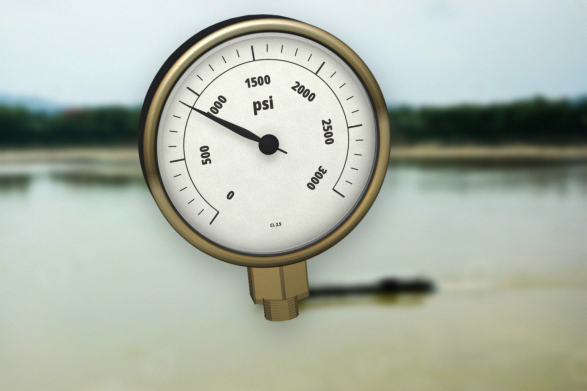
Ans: 900
